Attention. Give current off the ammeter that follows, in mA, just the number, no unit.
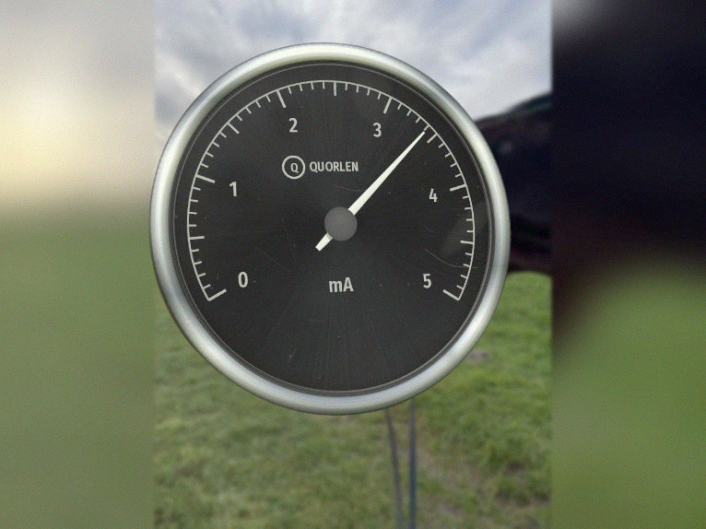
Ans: 3.4
